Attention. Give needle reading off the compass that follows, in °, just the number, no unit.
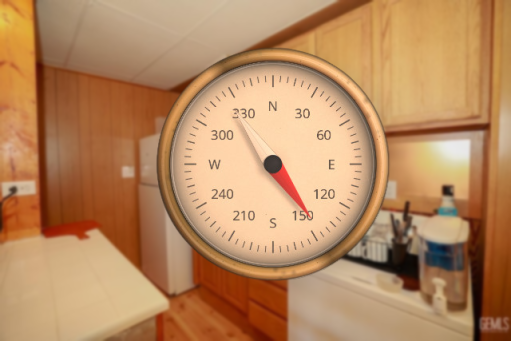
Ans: 145
